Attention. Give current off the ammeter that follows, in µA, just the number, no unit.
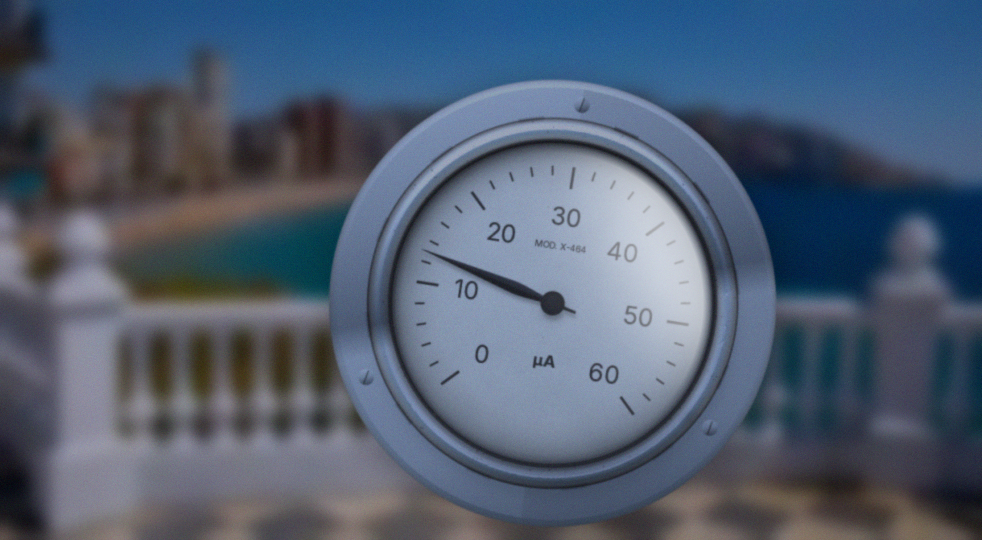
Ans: 13
